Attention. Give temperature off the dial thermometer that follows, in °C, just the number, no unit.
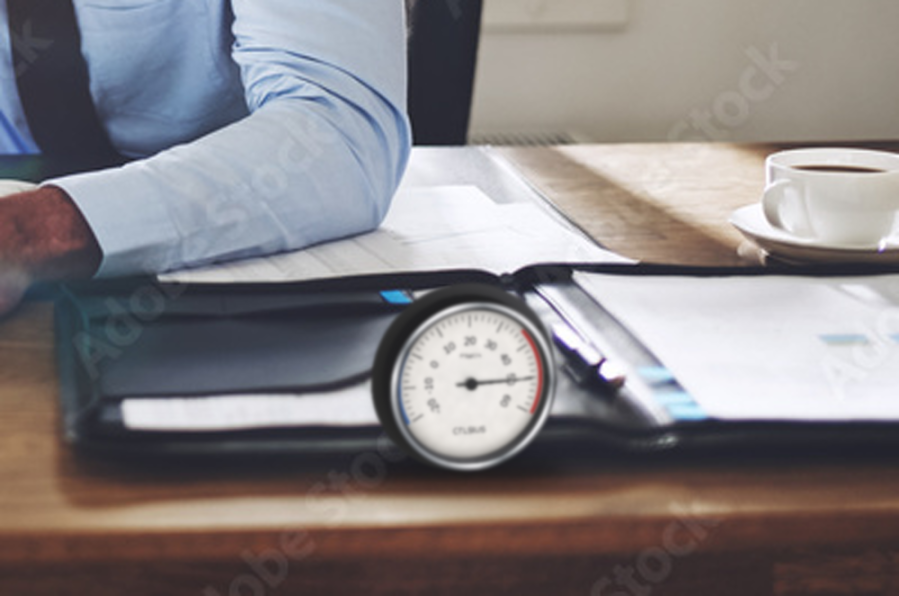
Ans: 50
